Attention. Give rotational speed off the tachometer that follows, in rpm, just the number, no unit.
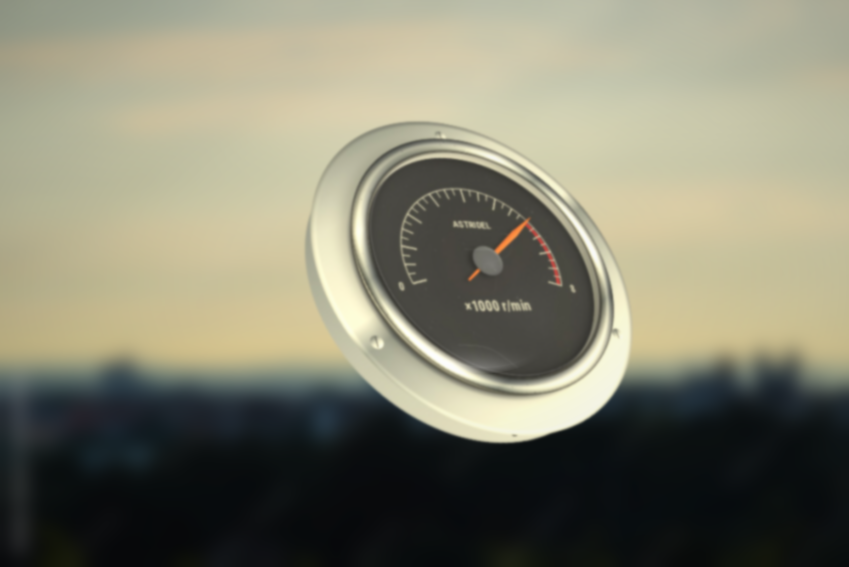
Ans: 6000
